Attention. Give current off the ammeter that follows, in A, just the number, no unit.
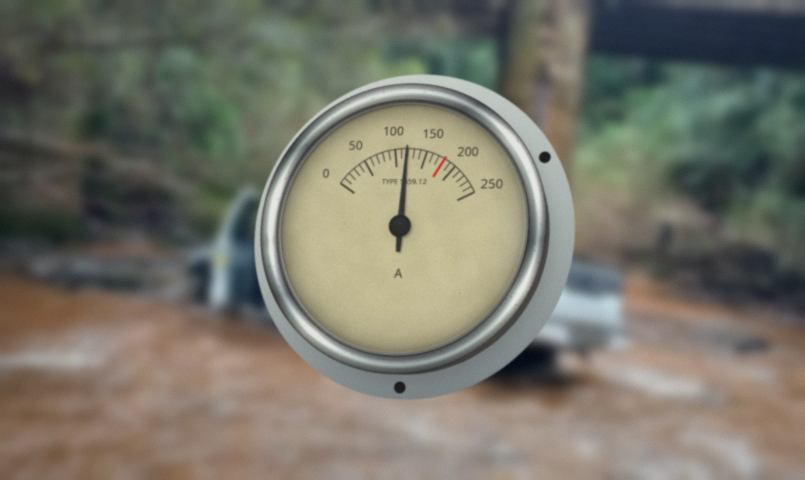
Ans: 120
